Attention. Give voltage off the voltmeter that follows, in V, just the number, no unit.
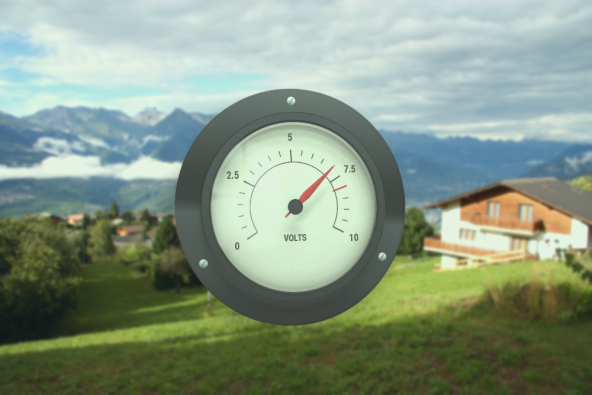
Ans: 7
